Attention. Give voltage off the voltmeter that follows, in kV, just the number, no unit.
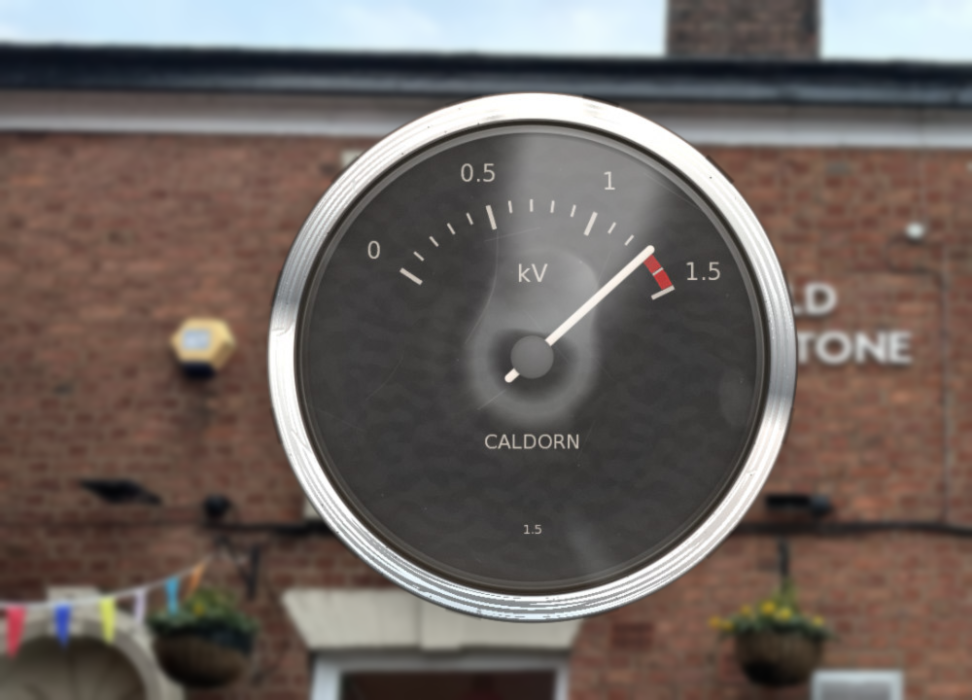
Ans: 1.3
